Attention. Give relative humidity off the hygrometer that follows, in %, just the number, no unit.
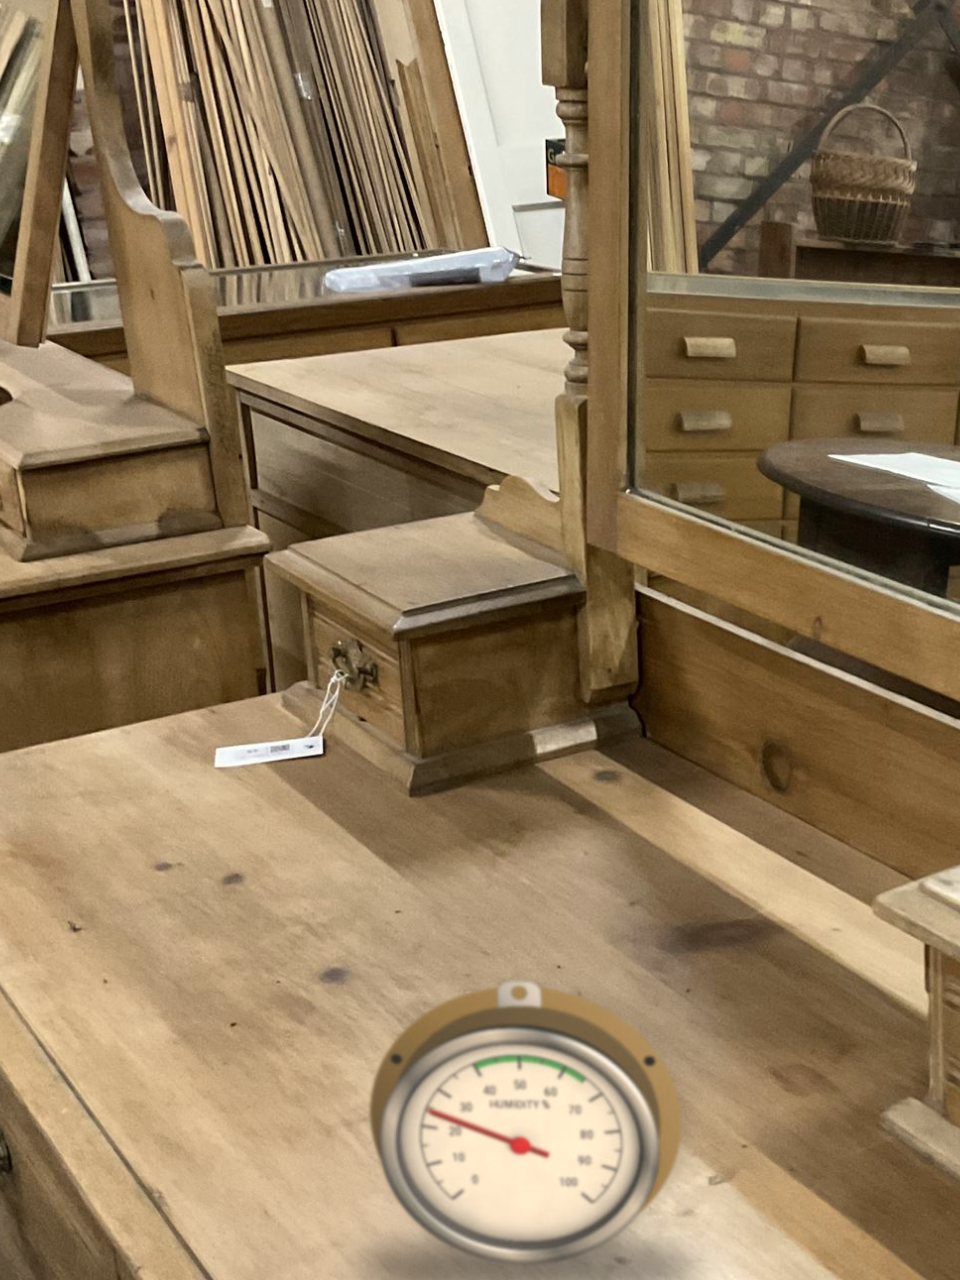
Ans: 25
